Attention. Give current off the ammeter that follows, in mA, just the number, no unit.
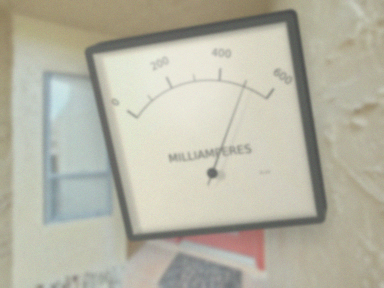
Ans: 500
